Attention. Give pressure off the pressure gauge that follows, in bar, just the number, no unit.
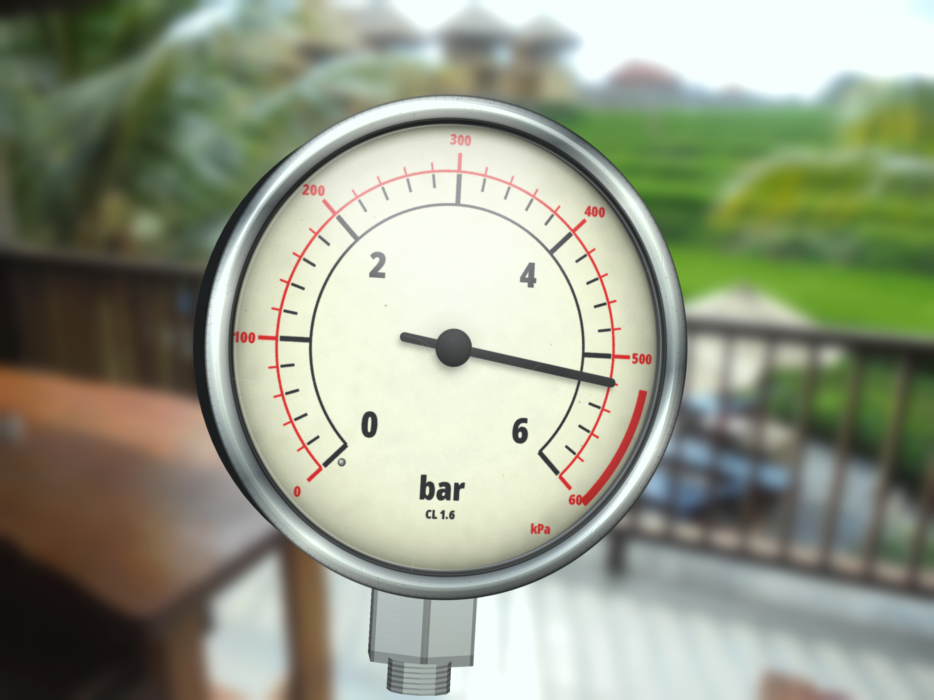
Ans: 5.2
